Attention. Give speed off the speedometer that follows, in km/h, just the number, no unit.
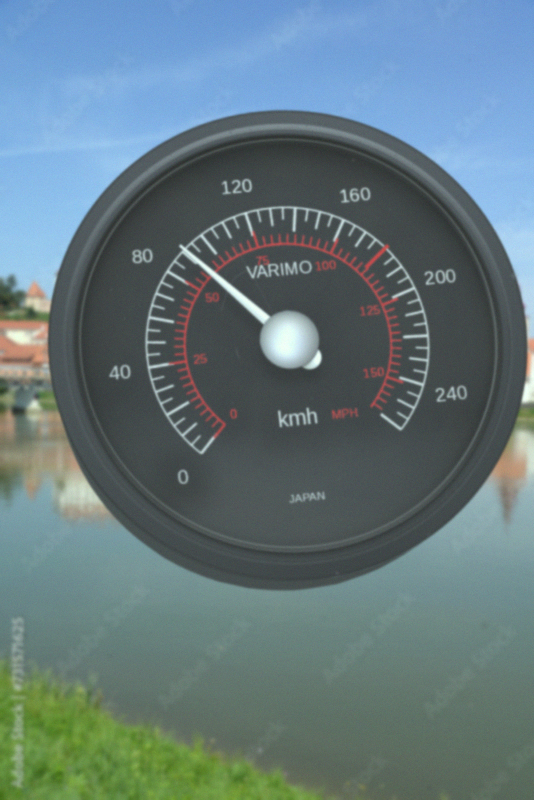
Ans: 90
